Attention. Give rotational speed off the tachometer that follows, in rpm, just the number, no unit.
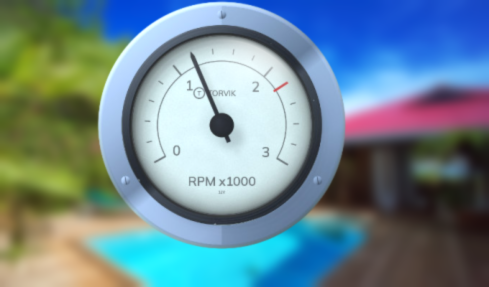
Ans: 1200
